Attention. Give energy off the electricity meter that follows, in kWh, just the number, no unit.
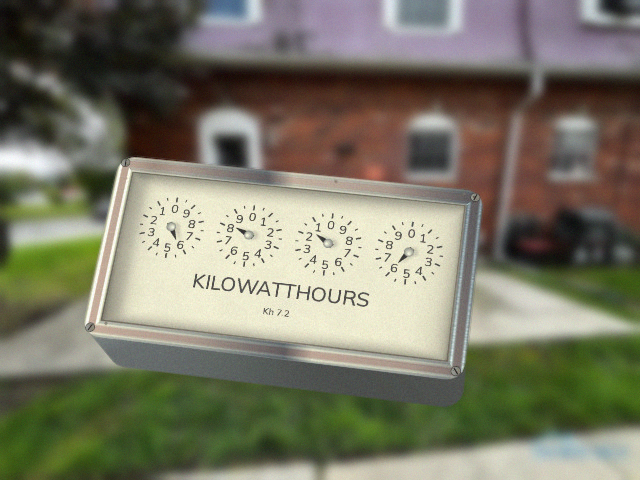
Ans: 5816
